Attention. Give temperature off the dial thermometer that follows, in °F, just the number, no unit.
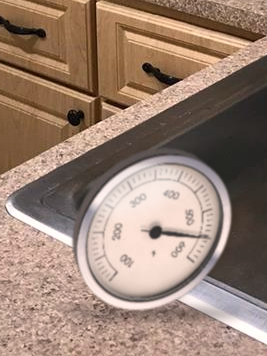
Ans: 550
